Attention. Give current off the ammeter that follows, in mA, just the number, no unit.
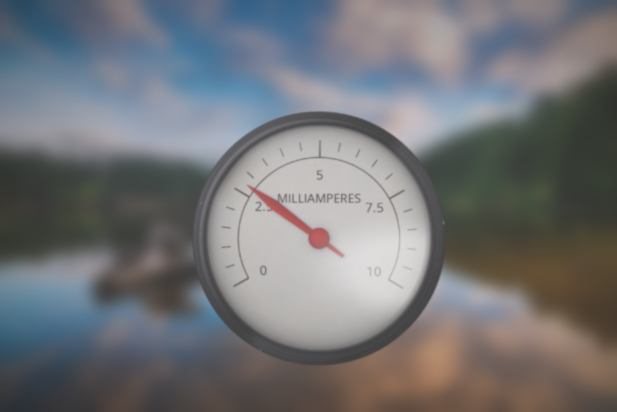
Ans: 2.75
